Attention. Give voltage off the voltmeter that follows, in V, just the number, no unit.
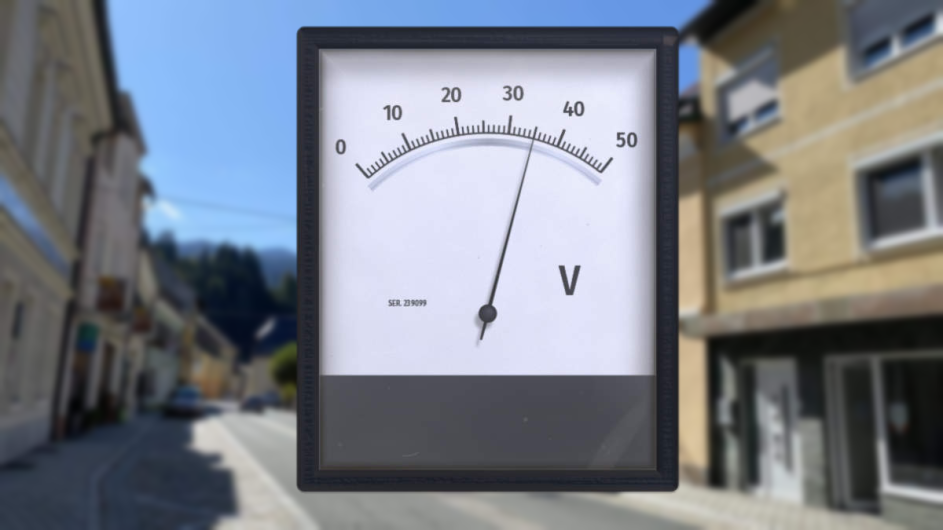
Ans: 35
